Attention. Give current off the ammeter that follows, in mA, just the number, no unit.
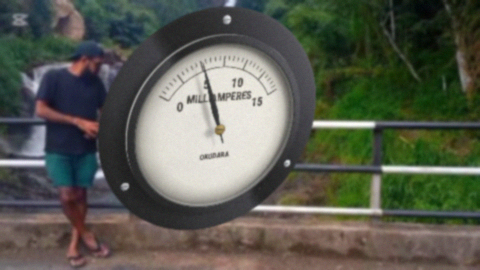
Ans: 5
